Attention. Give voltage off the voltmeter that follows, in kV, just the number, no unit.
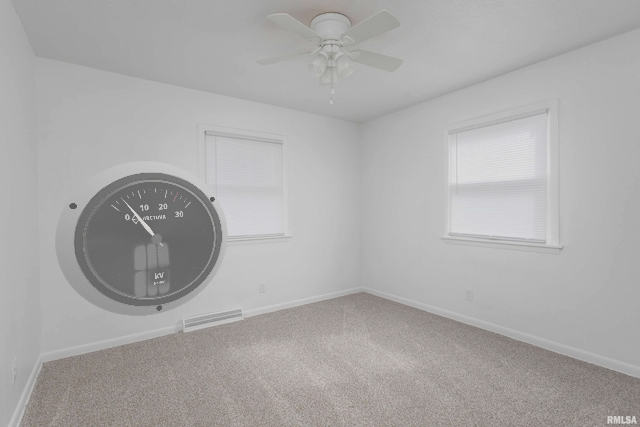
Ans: 4
